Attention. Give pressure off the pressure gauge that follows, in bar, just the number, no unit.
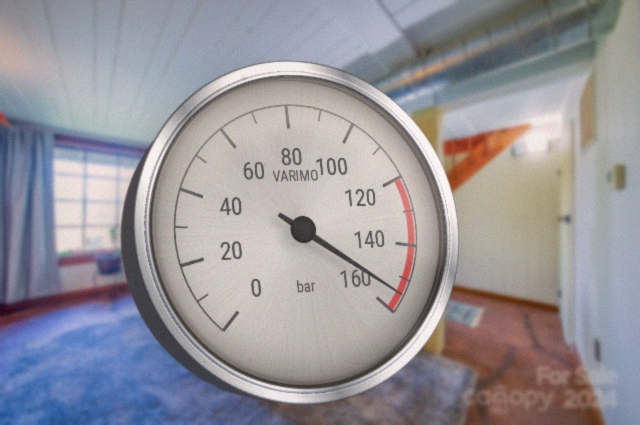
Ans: 155
